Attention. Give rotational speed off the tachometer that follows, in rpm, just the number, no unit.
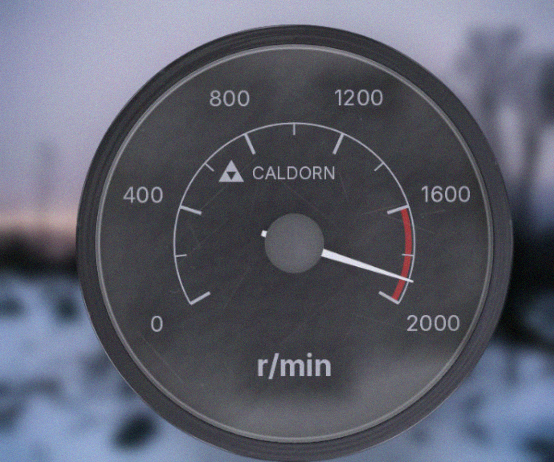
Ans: 1900
